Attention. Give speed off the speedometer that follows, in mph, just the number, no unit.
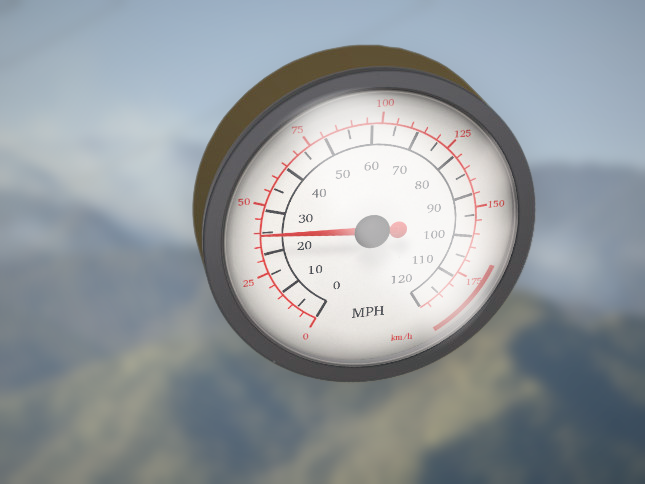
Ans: 25
